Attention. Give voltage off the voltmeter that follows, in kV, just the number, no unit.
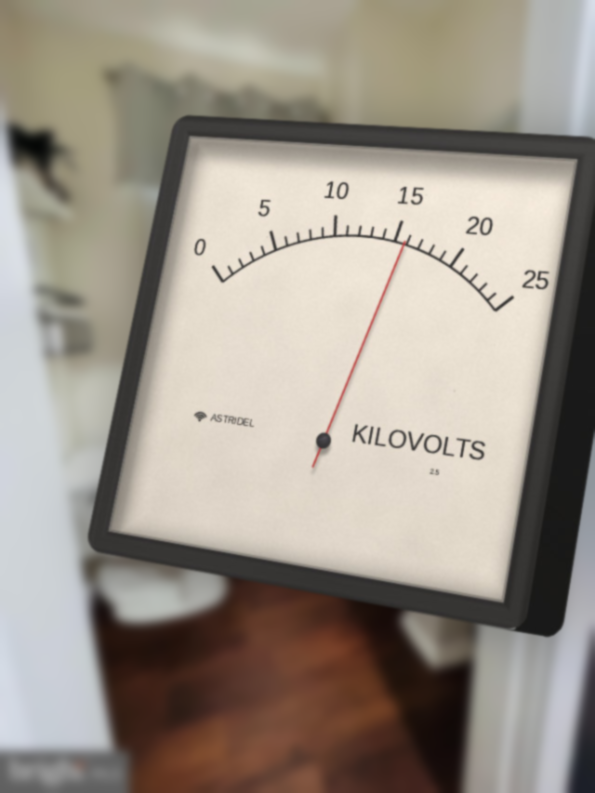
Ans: 16
